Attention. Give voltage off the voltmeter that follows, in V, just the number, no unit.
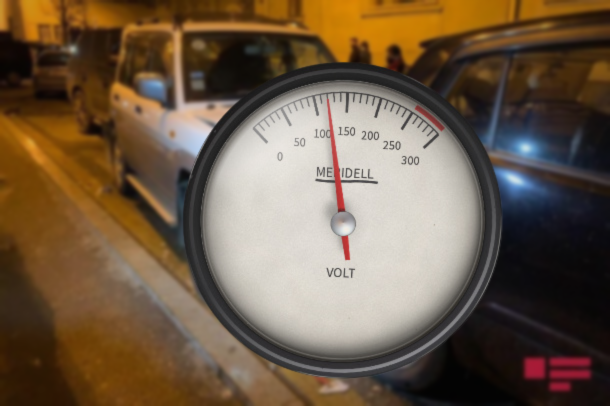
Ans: 120
